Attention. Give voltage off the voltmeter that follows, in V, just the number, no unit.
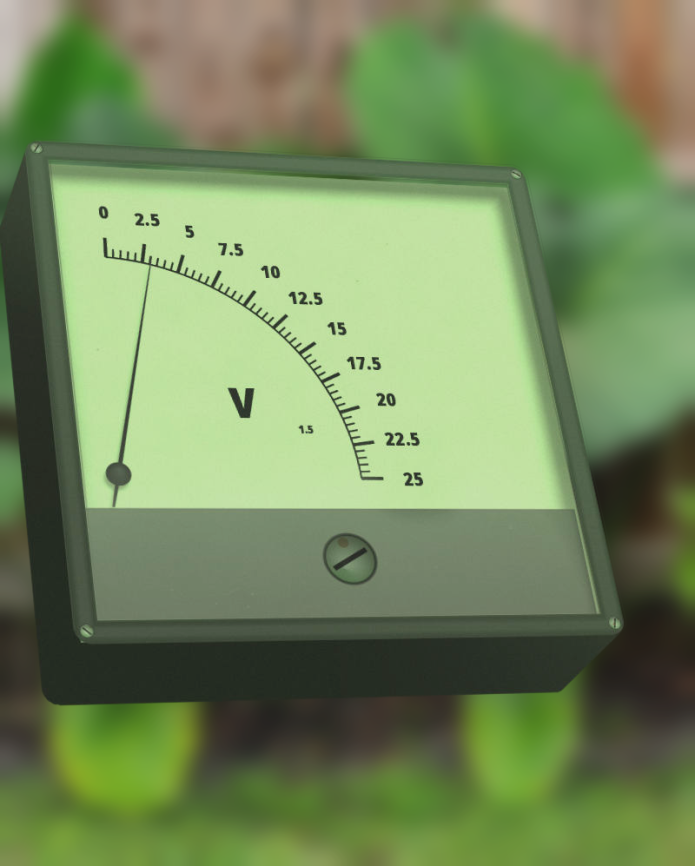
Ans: 3
